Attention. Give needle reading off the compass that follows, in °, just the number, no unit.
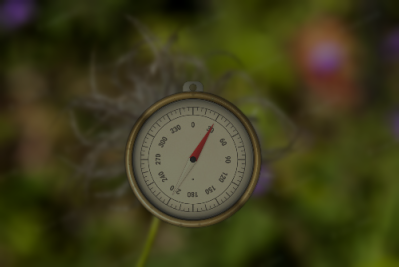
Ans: 30
